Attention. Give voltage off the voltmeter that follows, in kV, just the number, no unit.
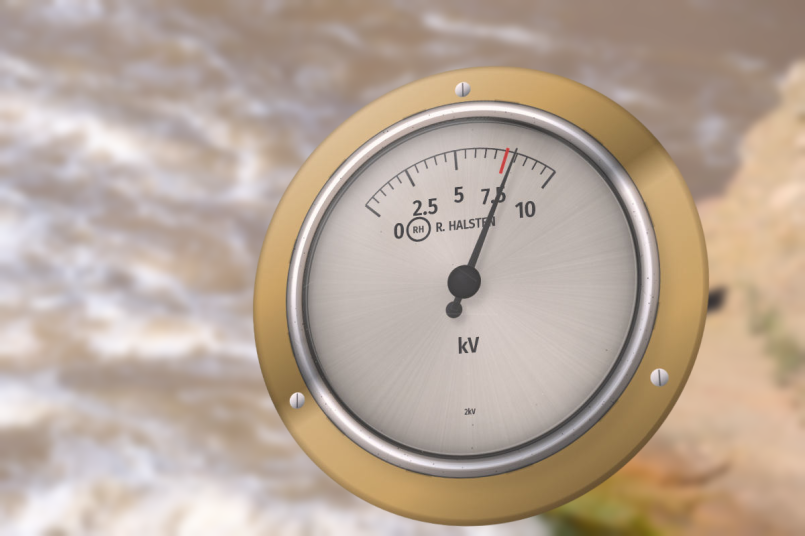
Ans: 8
